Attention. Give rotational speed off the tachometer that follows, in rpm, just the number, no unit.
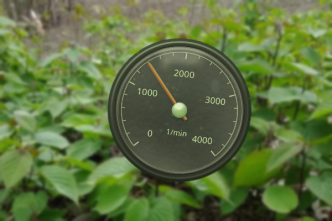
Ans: 1400
